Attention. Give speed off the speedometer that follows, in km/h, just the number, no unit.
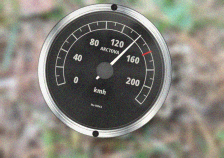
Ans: 140
